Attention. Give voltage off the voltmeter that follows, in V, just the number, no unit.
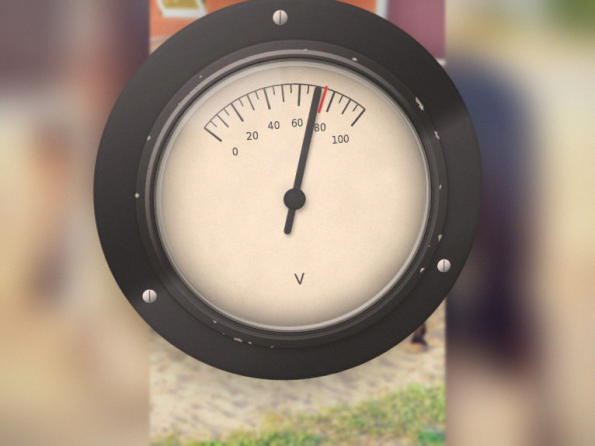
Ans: 70
